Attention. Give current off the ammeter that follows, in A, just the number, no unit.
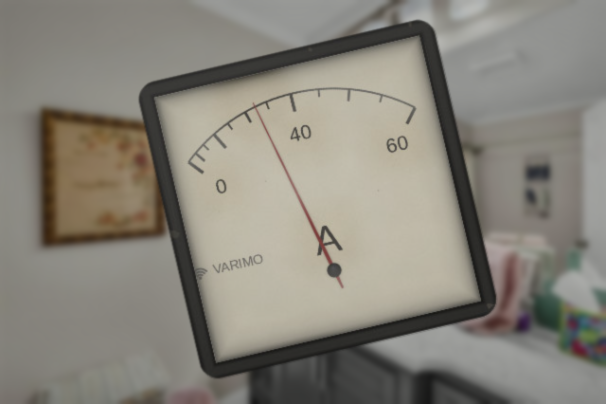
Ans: 32.5
